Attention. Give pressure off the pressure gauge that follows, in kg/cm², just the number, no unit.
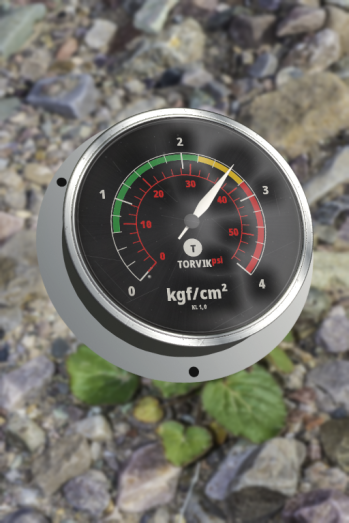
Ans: 2.6
